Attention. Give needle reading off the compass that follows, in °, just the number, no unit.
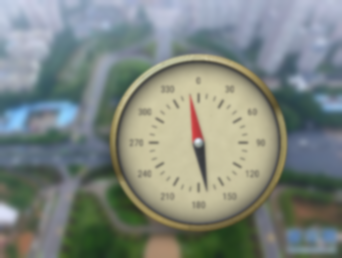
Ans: 350
